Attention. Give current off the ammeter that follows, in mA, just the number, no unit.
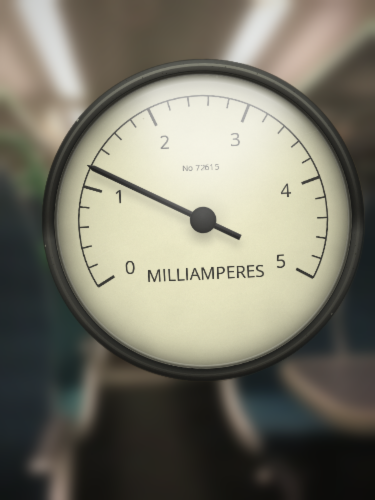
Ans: 1.2
